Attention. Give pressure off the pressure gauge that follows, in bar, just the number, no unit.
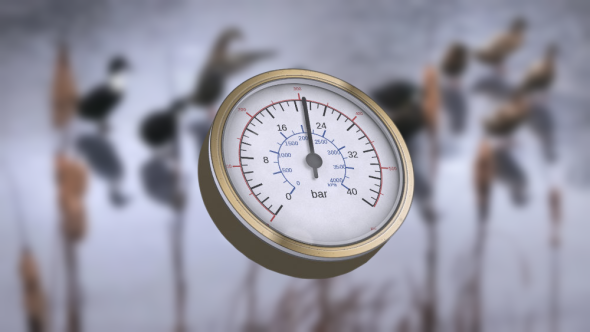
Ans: 21
